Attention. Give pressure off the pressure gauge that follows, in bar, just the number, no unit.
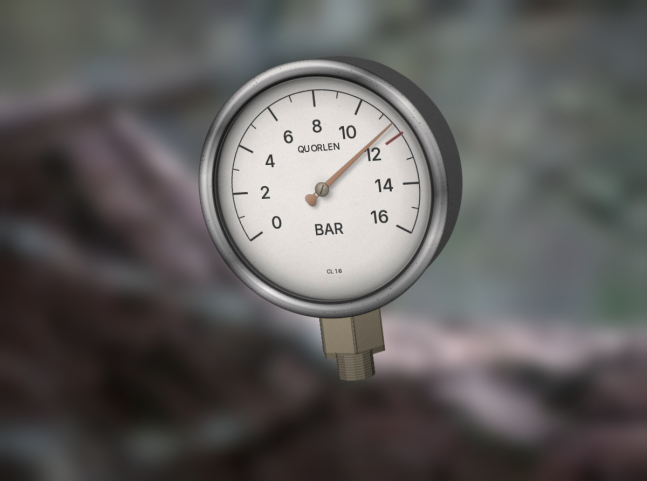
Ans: 11.5
